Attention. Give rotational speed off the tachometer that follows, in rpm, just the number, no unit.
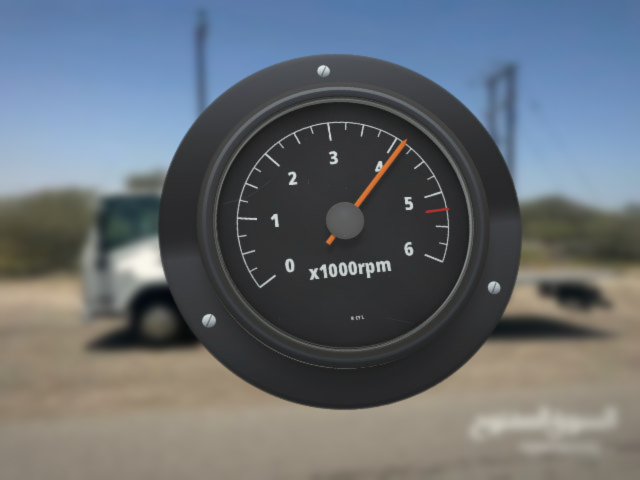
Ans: 4125
